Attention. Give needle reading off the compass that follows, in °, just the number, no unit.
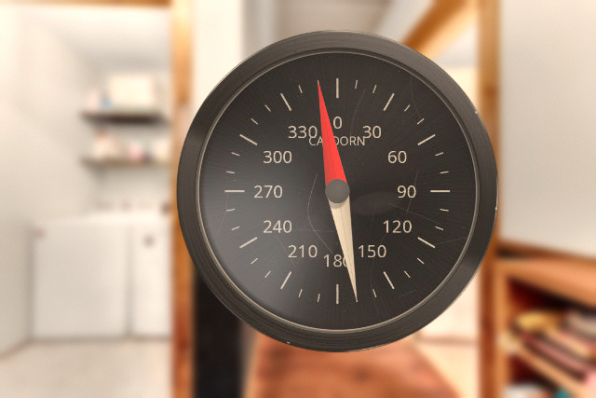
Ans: 350
